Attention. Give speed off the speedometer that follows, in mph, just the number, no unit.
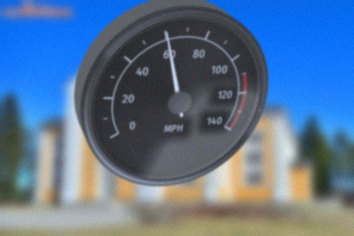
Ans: 60
